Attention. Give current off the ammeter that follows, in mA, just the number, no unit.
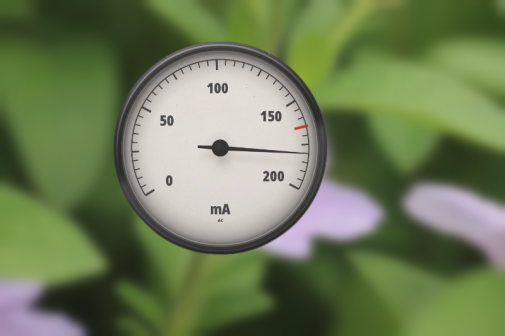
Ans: 180
